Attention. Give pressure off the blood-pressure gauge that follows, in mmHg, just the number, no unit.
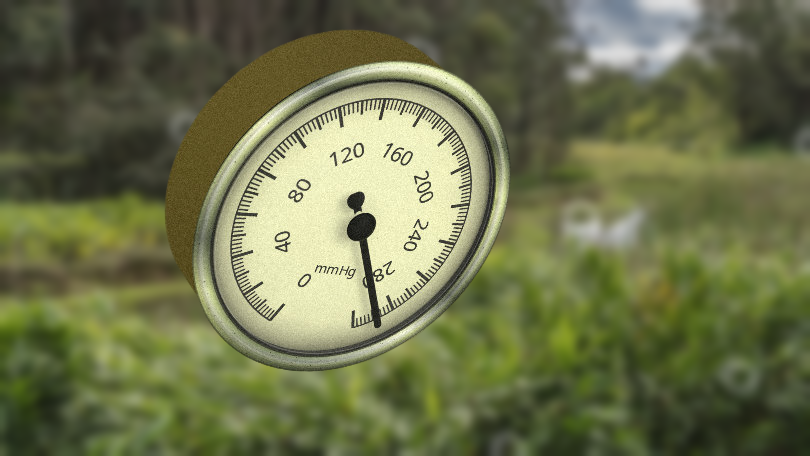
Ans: 290
